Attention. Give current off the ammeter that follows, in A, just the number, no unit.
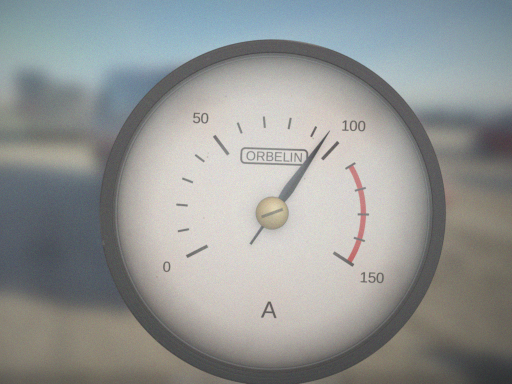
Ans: 95
